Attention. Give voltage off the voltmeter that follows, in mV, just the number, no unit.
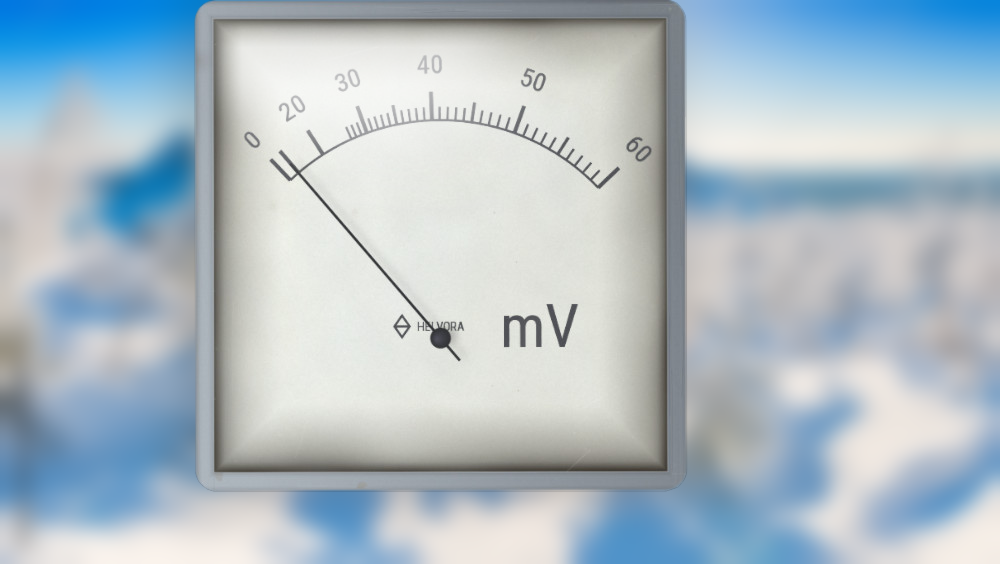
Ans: 10
